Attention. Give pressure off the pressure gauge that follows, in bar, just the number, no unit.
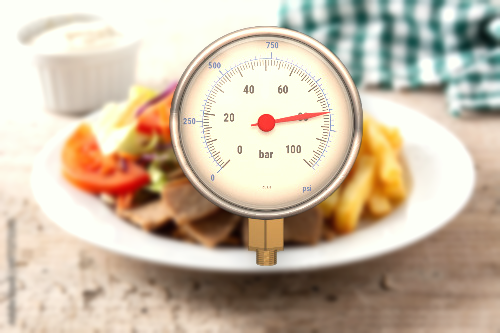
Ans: 80
